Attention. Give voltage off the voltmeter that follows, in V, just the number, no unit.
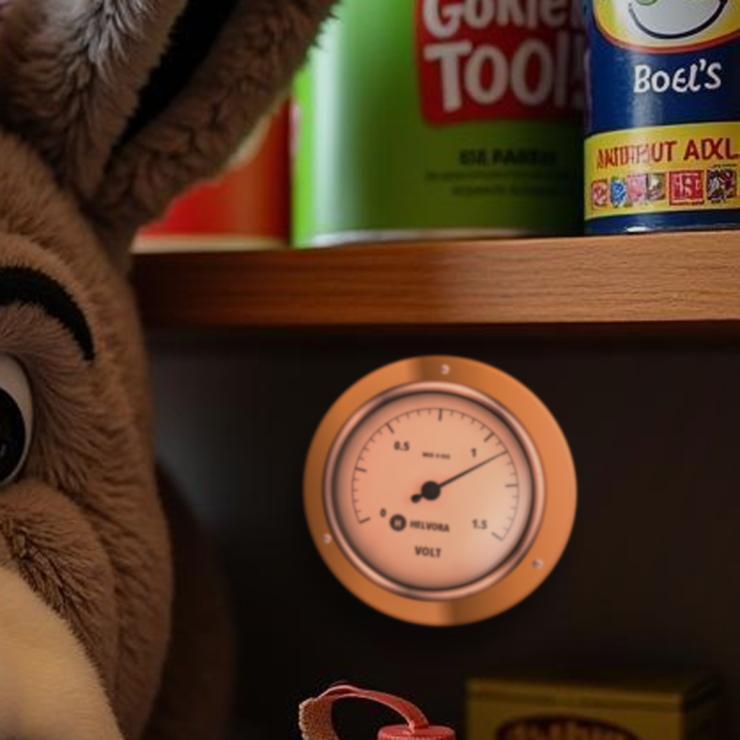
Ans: 1.1
